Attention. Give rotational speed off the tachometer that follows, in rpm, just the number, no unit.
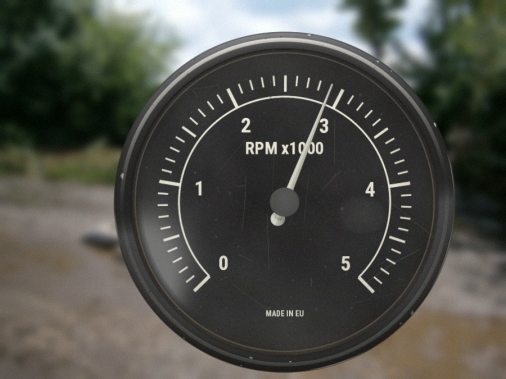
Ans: 2900
